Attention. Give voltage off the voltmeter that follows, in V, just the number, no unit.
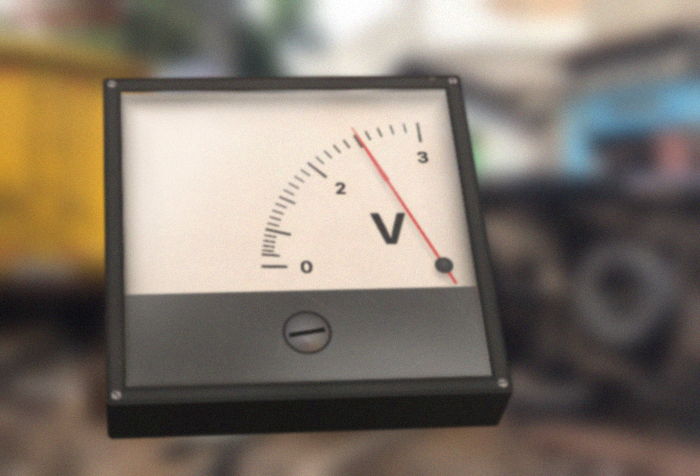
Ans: 2.5
